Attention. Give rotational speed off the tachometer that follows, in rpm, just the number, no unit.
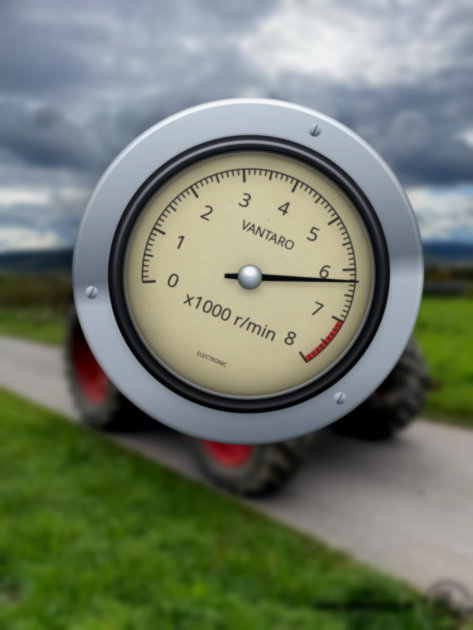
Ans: 6200
